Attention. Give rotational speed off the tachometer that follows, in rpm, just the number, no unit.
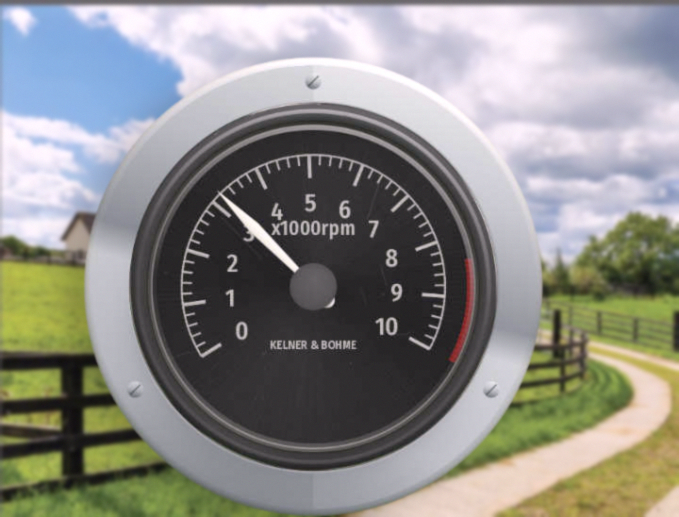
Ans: 3200
